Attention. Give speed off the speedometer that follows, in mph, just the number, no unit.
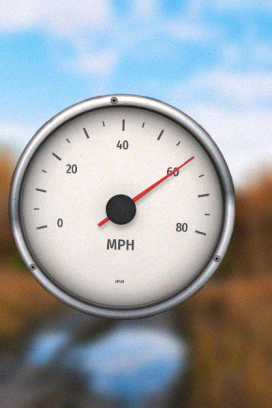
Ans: 60
